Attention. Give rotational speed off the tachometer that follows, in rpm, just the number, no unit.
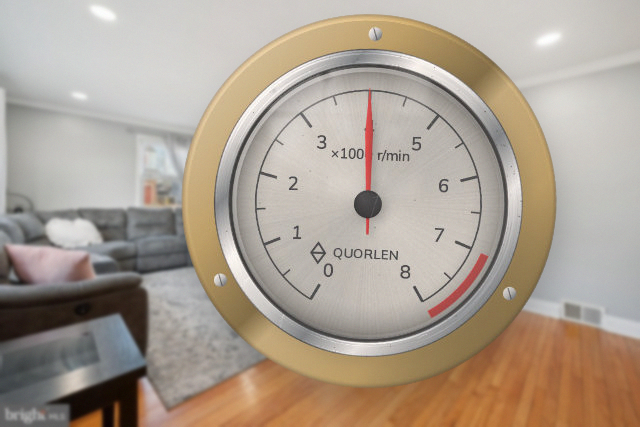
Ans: 4000
